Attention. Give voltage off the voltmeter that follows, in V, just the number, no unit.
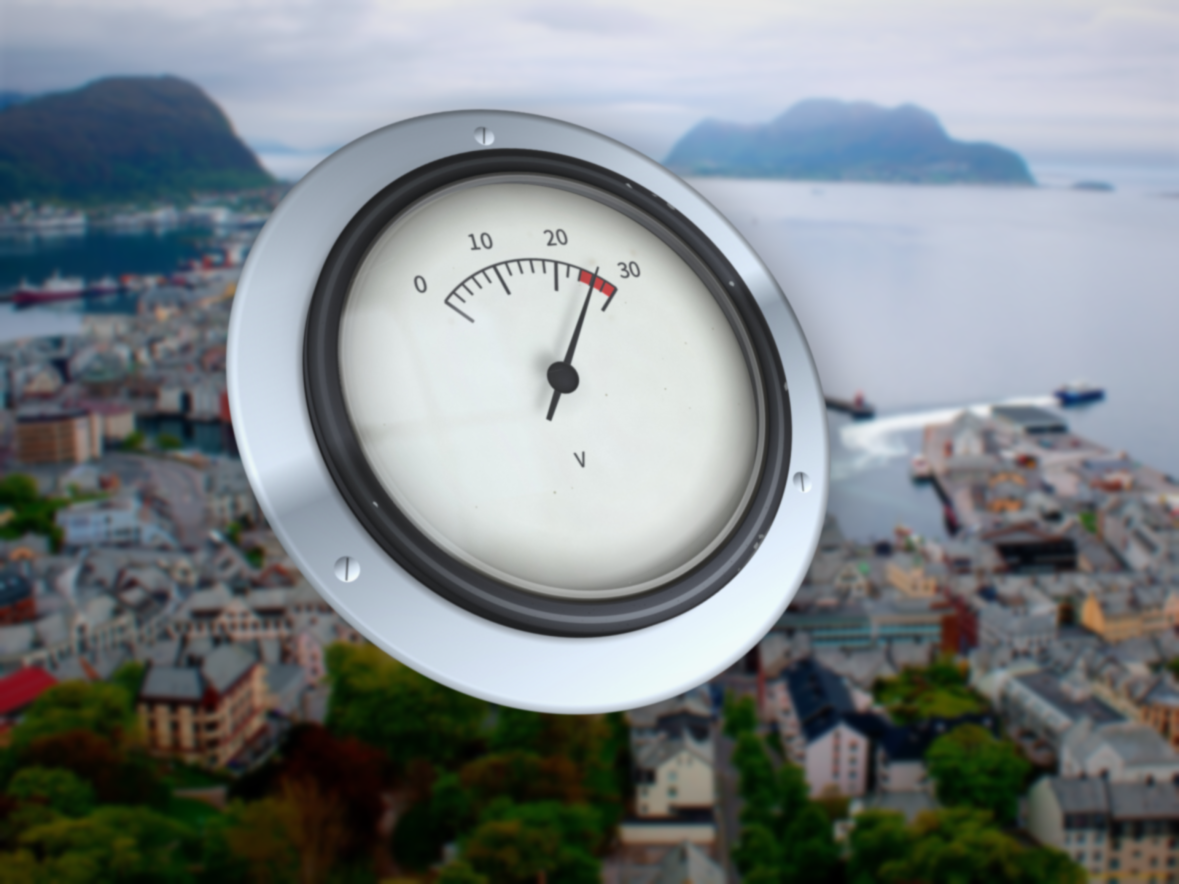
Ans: 26
